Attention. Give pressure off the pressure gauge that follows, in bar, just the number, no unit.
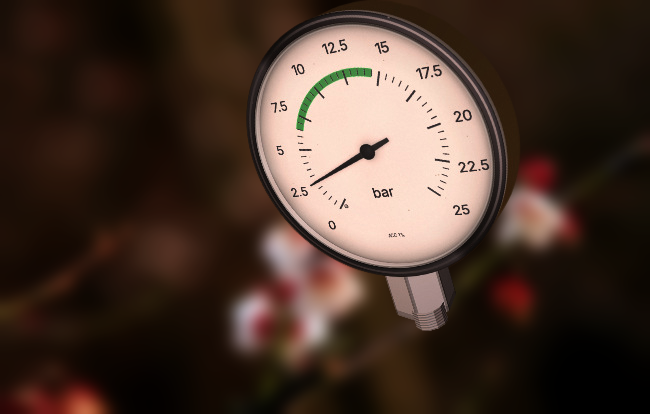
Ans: 2.5
